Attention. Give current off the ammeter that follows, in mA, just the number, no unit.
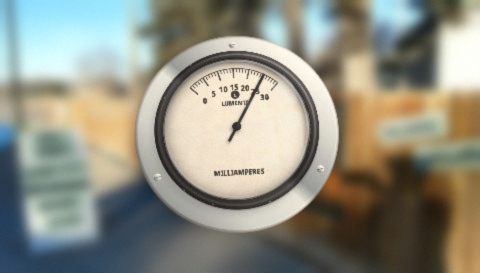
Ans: 25
